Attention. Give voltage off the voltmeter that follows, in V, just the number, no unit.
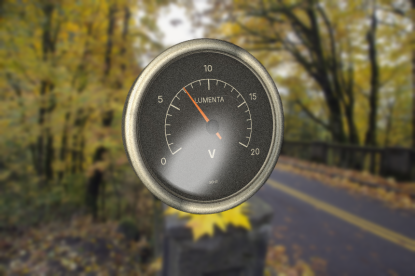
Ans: 7
